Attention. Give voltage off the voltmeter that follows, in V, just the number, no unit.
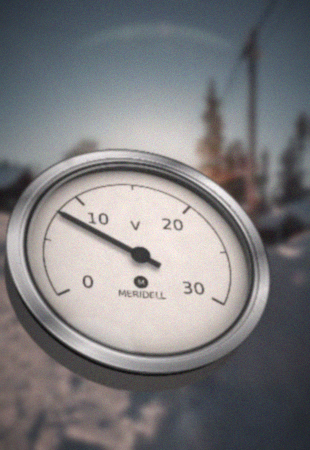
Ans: 7.5
